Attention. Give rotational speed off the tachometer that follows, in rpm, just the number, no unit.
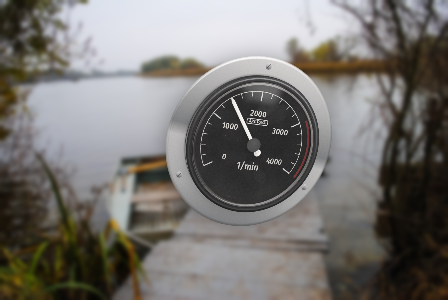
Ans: 1400
